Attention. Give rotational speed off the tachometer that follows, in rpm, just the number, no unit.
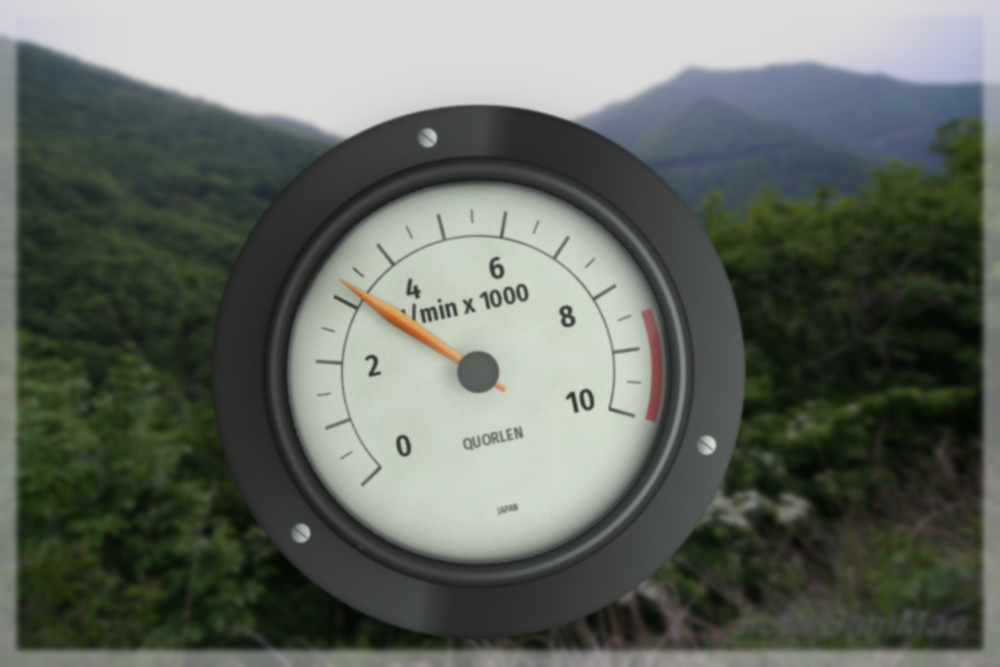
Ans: 3250
